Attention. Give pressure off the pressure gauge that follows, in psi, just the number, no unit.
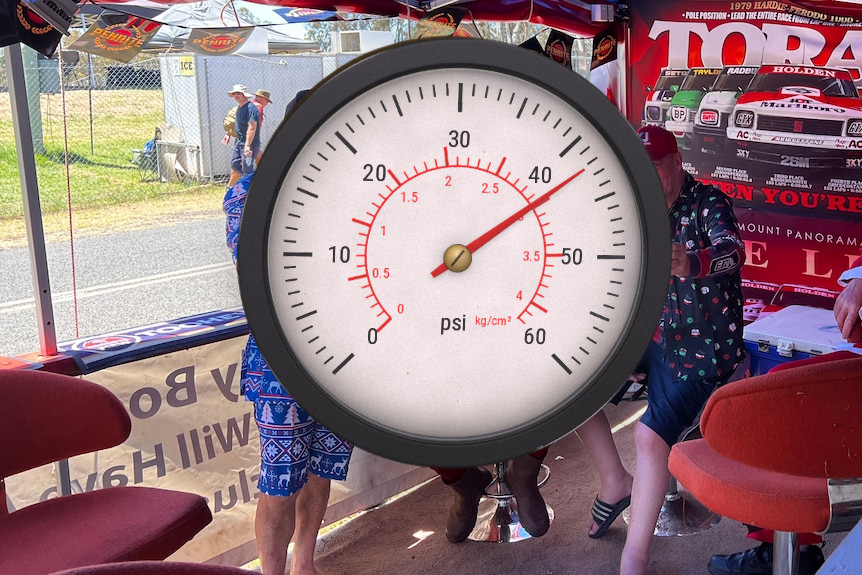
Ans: 42
